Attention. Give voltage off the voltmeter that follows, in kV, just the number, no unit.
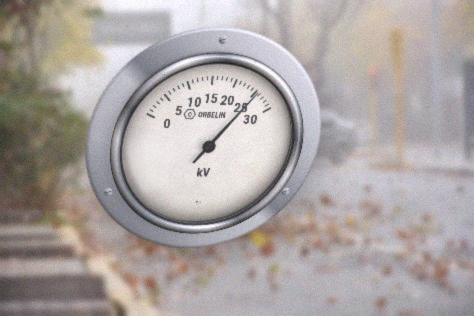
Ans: 25
